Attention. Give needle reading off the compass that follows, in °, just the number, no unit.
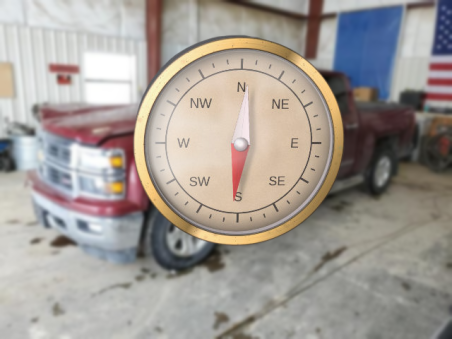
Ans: 185
